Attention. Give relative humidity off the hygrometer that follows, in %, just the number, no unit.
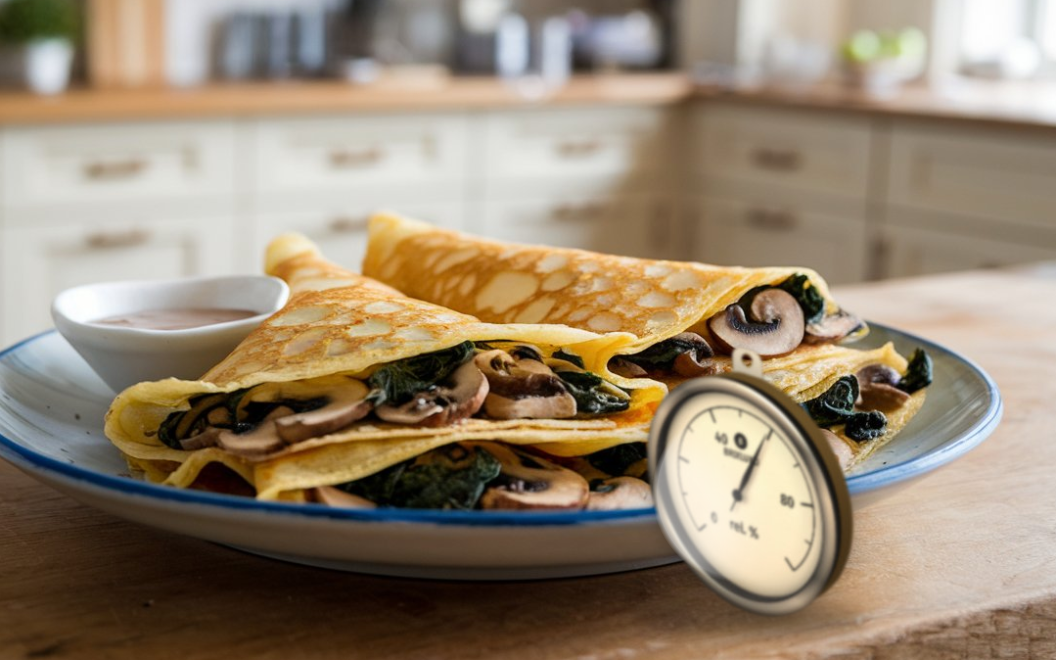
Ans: 60
